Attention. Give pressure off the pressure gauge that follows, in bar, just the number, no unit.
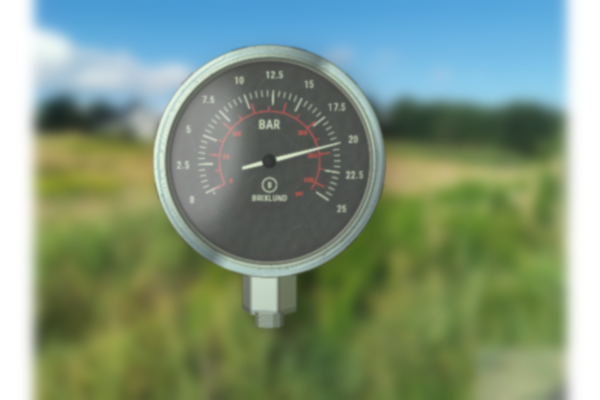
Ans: 20
